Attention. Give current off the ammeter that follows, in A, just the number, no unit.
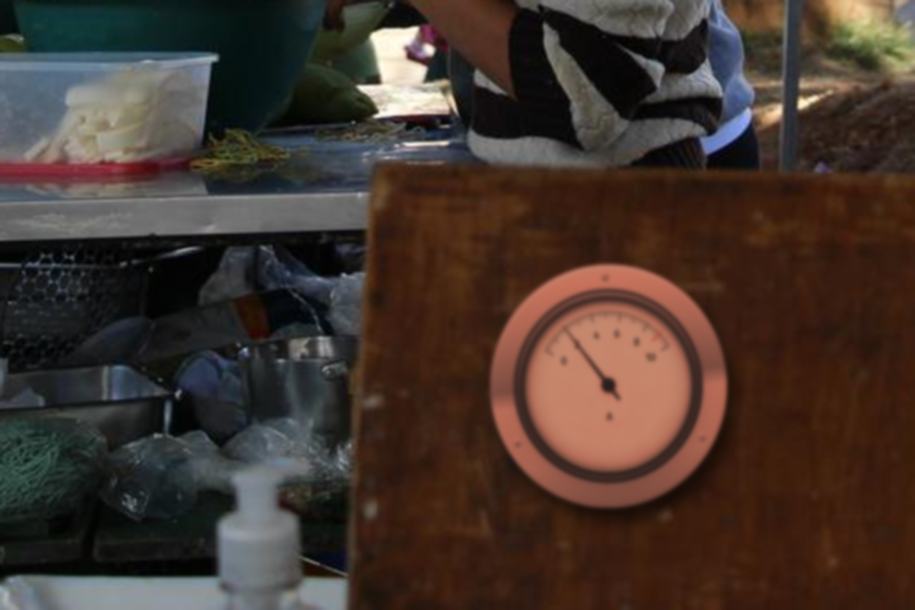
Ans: 2
